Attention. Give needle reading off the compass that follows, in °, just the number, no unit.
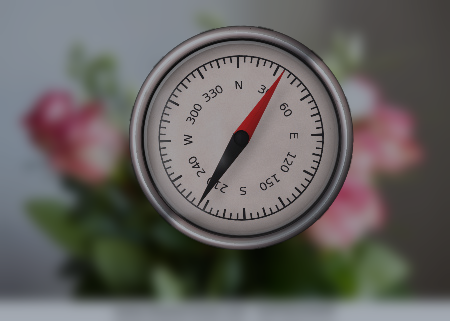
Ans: 35
